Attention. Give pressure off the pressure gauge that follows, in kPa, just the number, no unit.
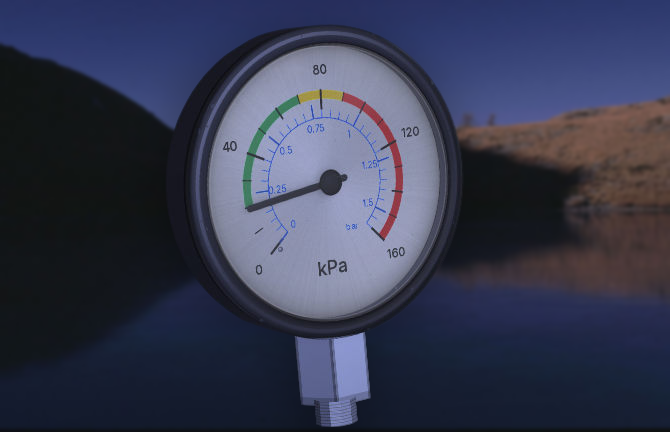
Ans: 20
